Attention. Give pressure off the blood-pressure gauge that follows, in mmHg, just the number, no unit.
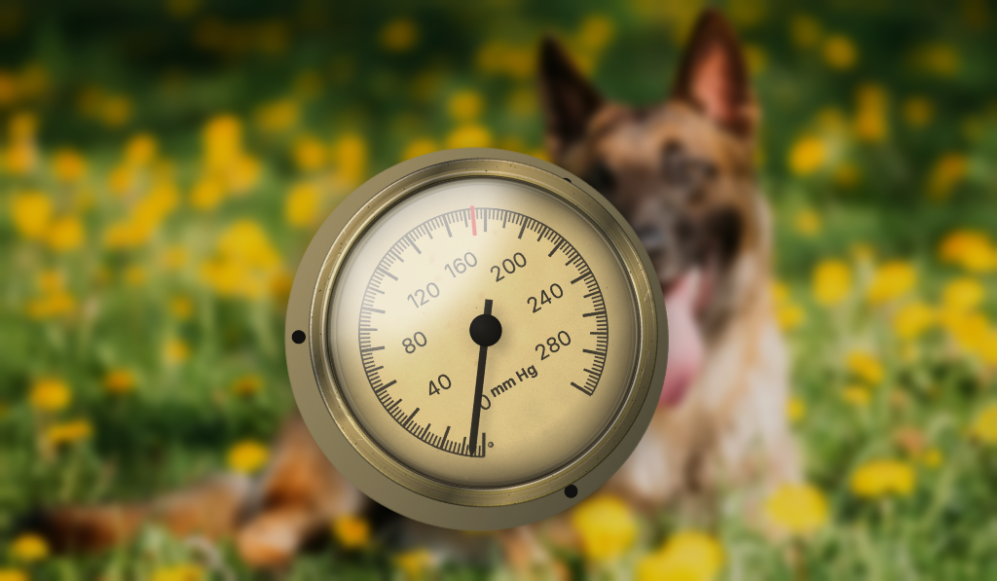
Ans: 6
